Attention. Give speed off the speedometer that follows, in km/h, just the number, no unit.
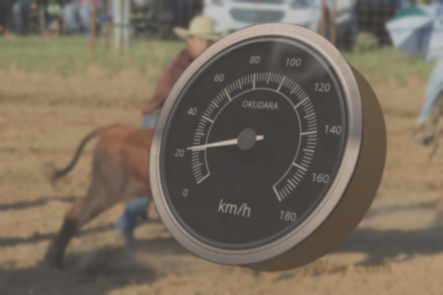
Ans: 20
